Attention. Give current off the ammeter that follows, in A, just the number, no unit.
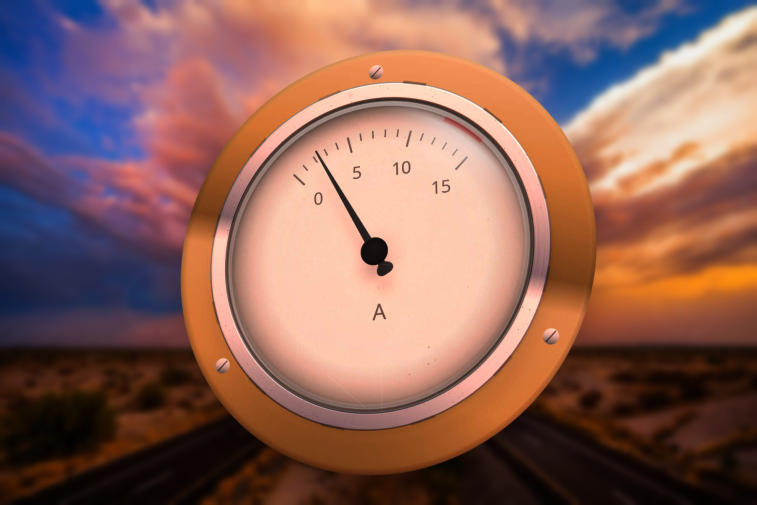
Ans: 2.5
